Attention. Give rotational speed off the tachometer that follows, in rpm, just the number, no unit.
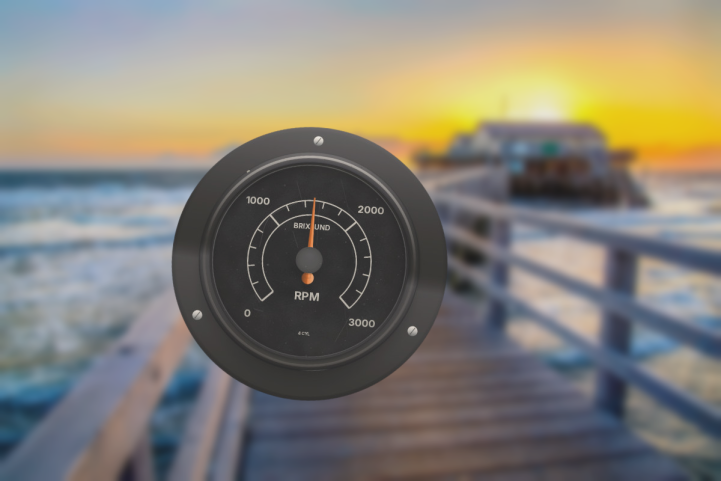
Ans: 1500
